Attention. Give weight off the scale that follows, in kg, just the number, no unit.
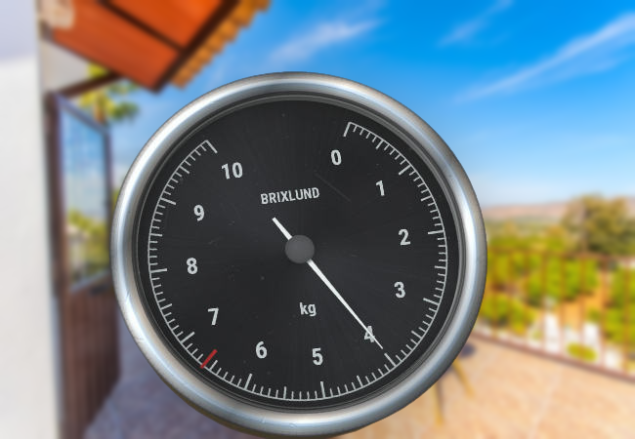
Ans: 4
